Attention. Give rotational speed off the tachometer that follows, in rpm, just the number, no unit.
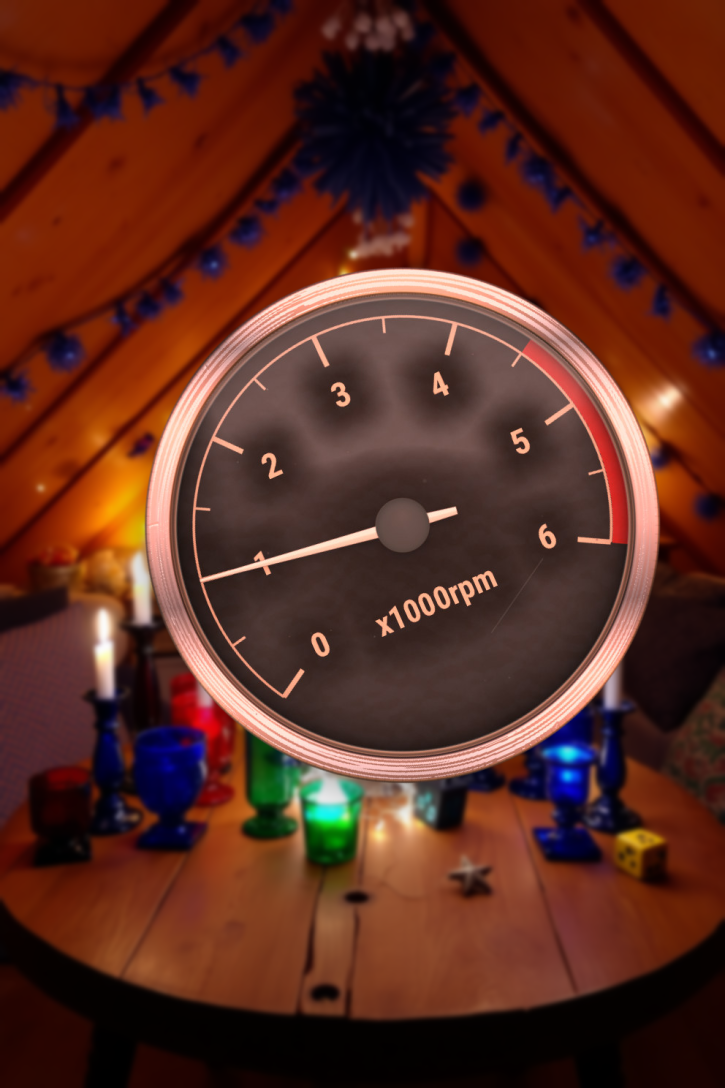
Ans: 1000
